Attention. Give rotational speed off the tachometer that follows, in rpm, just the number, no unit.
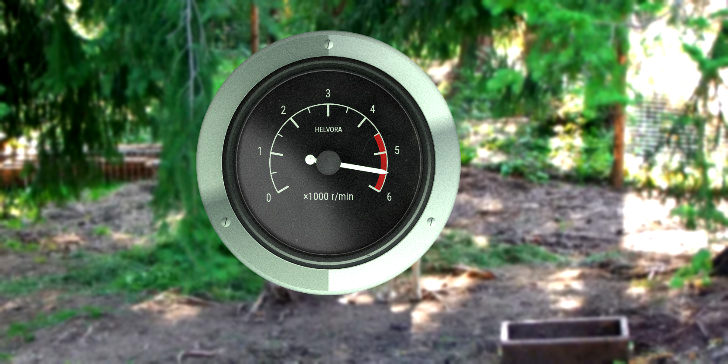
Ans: 5500
